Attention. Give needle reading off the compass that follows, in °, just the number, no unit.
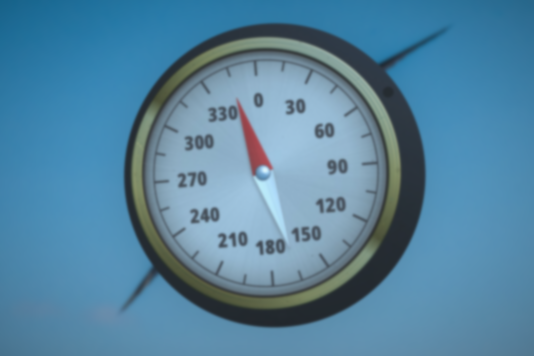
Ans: 345
